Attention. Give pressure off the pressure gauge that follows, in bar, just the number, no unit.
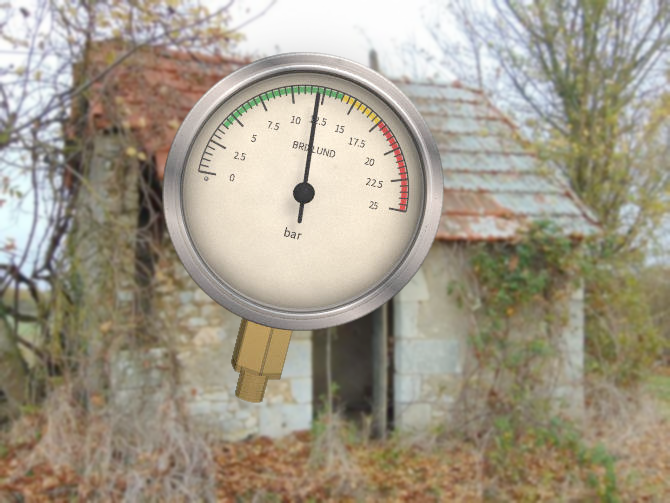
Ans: 12
